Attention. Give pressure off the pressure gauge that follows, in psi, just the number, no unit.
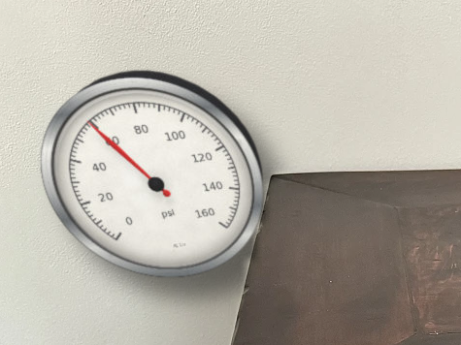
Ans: 60
